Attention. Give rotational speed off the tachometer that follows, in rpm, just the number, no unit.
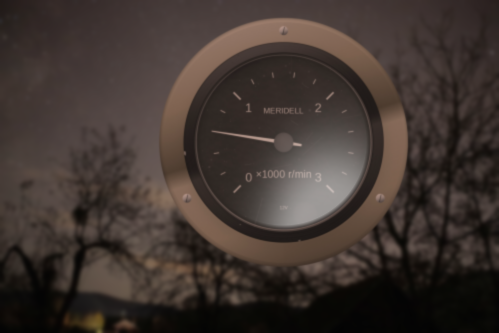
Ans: 600
